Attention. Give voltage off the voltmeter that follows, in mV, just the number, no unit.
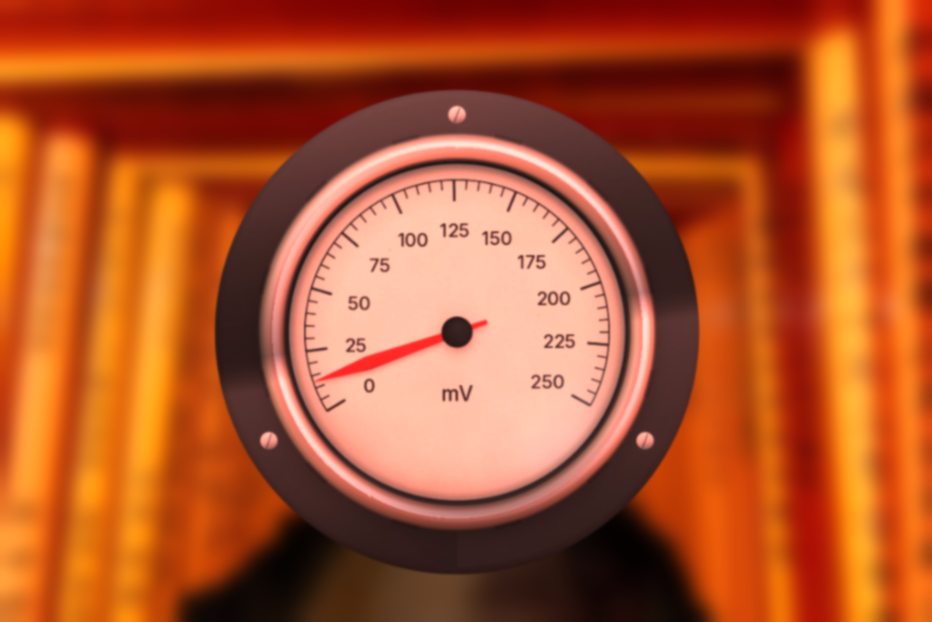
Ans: 12.5
